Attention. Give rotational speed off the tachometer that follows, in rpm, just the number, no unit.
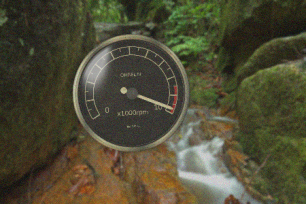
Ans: 9750
